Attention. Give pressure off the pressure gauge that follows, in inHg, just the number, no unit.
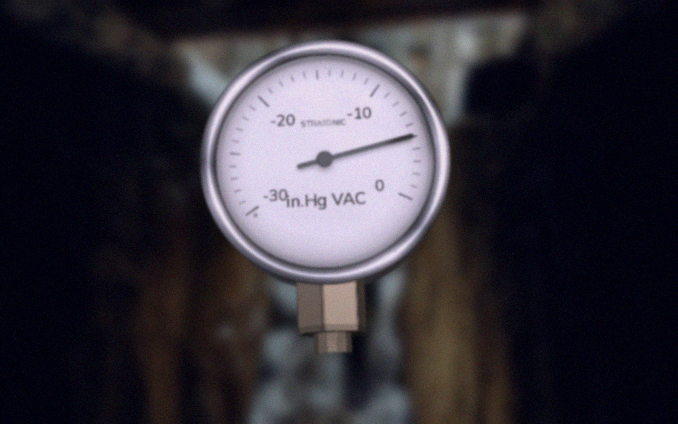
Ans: -5
